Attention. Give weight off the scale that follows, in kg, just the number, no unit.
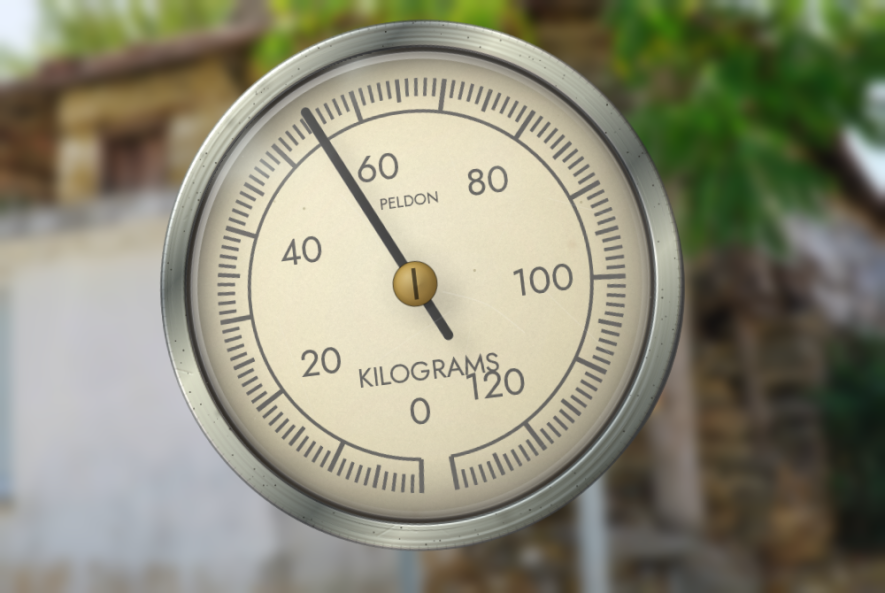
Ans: 55
